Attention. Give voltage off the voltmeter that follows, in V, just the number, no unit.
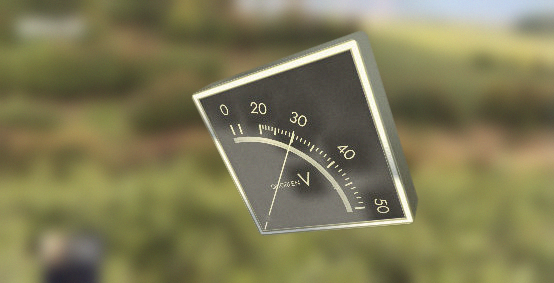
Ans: 30
